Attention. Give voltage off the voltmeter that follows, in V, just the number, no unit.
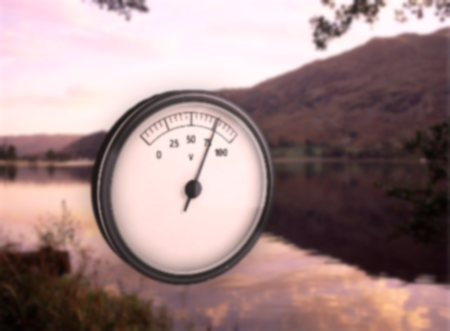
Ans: 75
